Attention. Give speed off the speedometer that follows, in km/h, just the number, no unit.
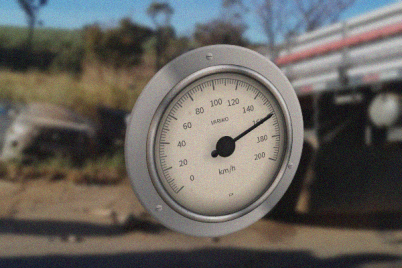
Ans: 160
